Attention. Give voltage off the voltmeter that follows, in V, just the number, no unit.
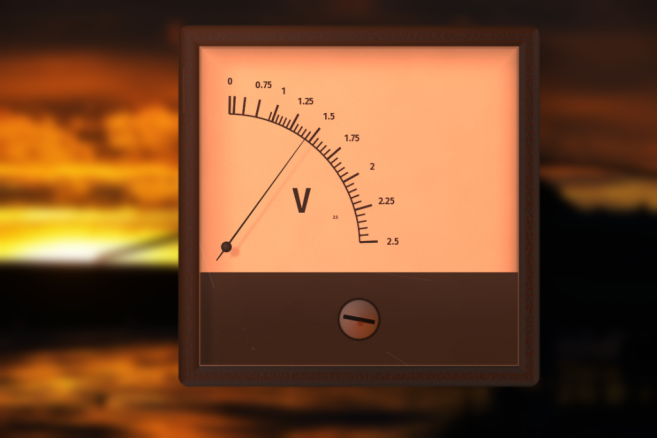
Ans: 1.45
